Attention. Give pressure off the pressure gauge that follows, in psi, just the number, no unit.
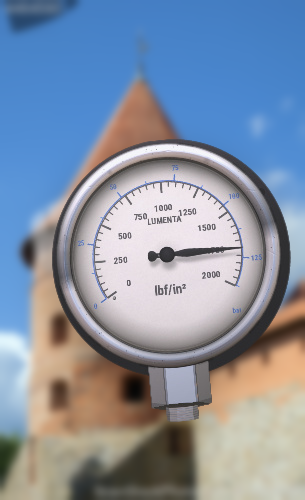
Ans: 1750
